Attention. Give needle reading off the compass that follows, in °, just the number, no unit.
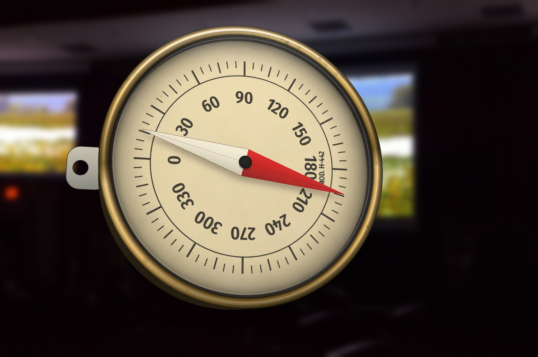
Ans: 195
